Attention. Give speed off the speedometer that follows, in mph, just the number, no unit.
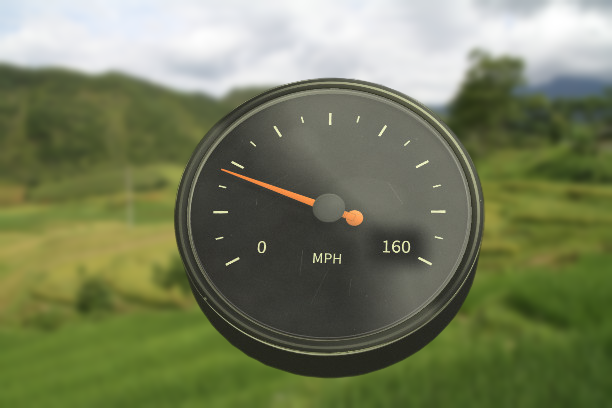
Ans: 35
